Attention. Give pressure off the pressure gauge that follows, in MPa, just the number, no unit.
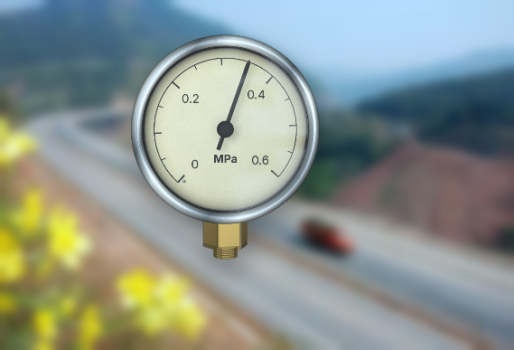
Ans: 0.35
